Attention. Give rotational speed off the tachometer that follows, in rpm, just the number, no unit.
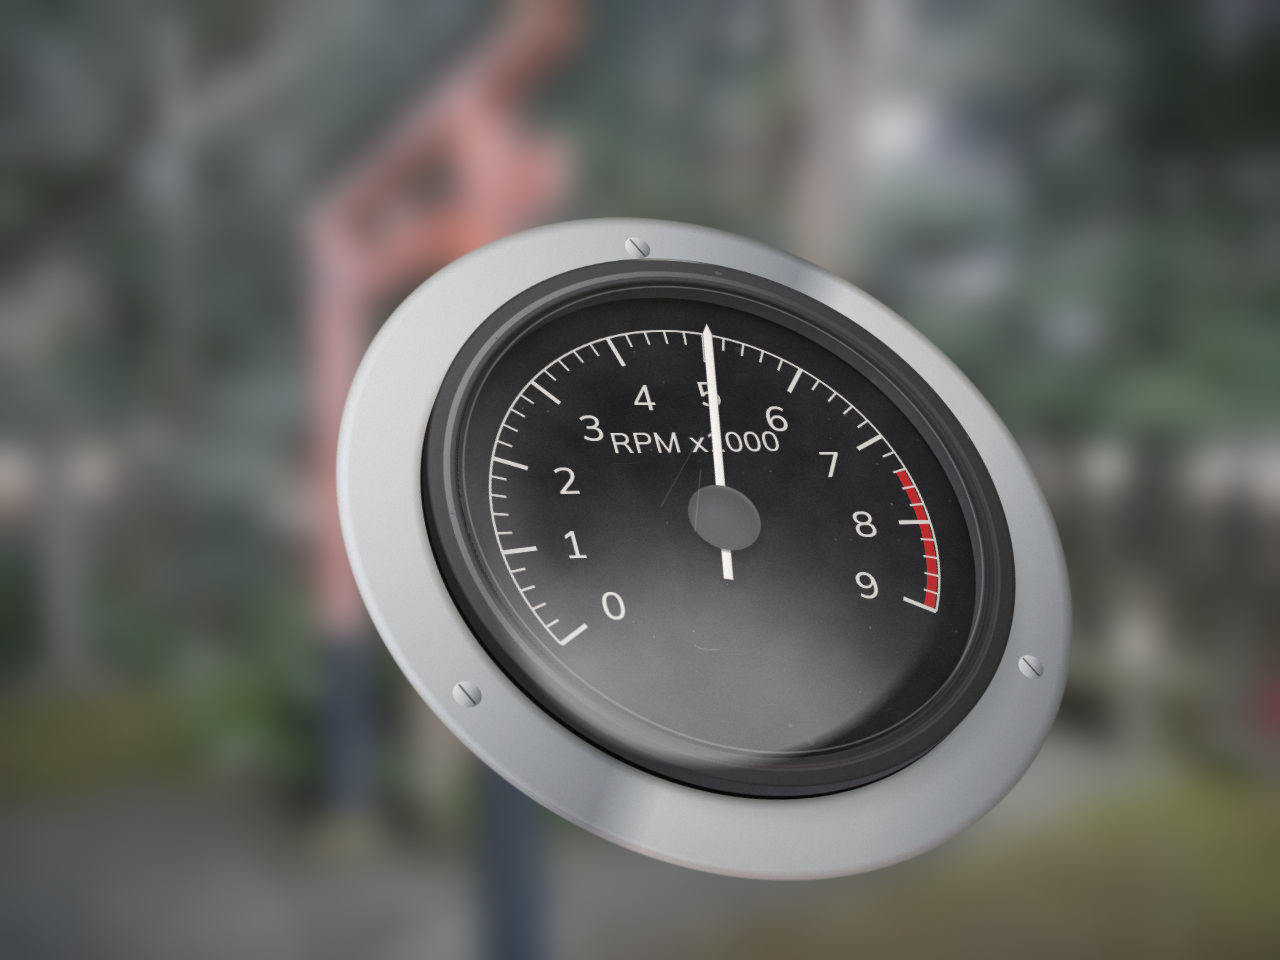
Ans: 5000
